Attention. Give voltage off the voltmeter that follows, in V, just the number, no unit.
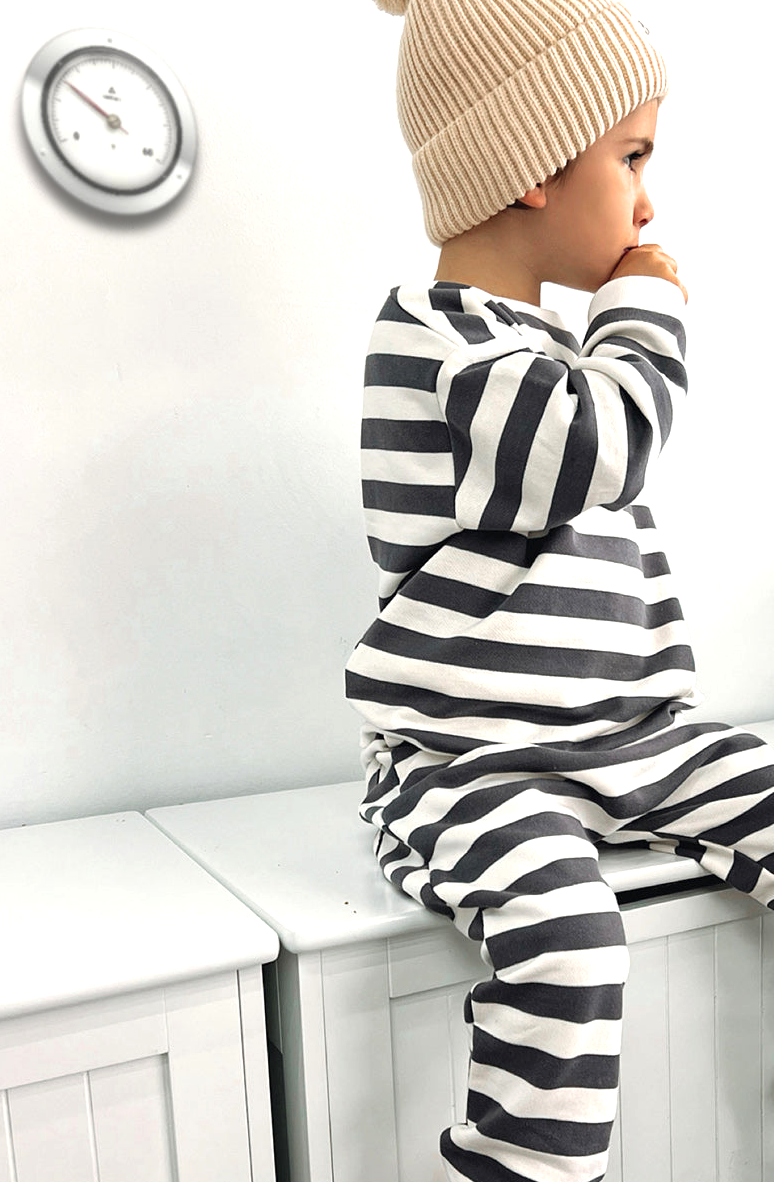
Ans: 15
